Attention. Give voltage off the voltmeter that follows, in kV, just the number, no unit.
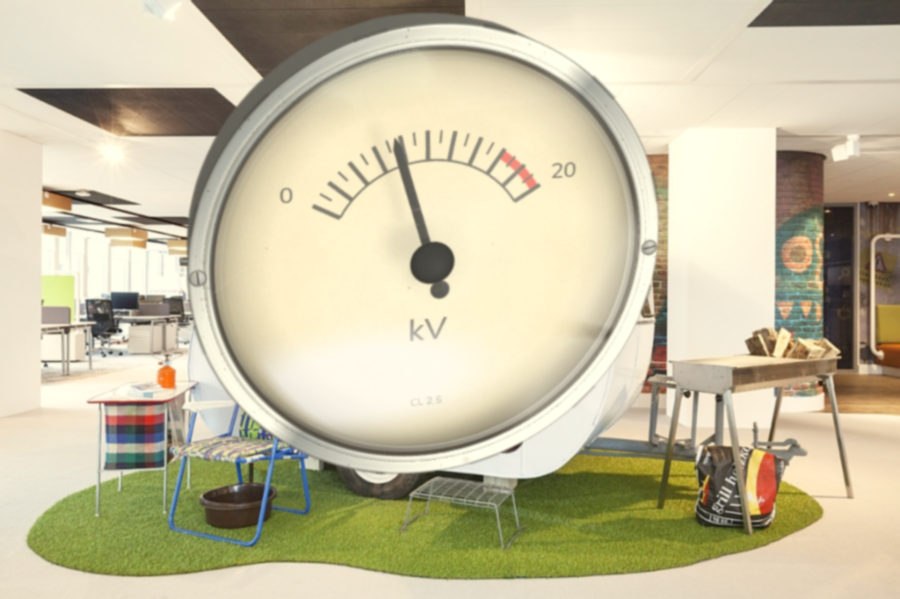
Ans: 7.5
